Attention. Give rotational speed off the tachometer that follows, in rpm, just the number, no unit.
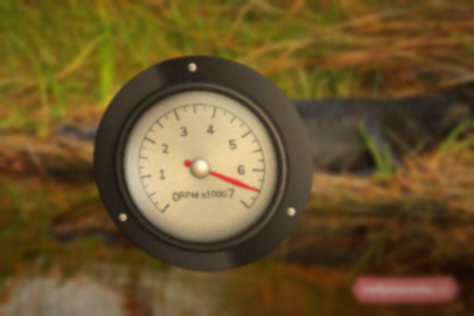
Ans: 6500
